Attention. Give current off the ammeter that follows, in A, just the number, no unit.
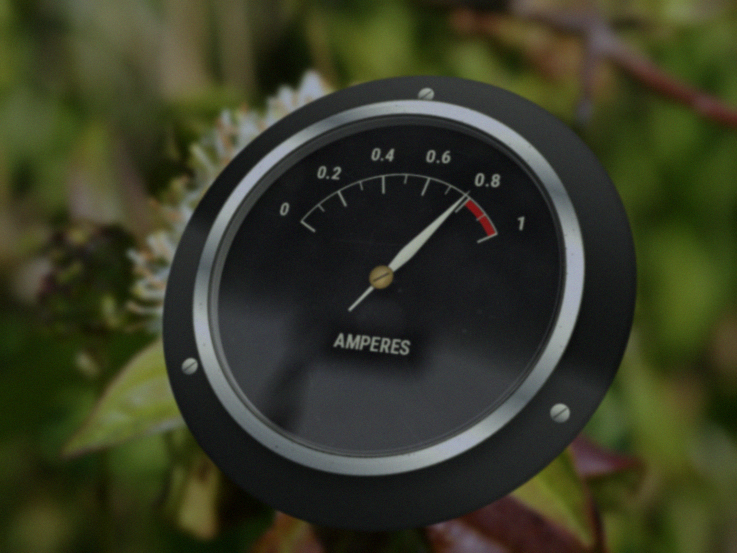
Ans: 0.8
